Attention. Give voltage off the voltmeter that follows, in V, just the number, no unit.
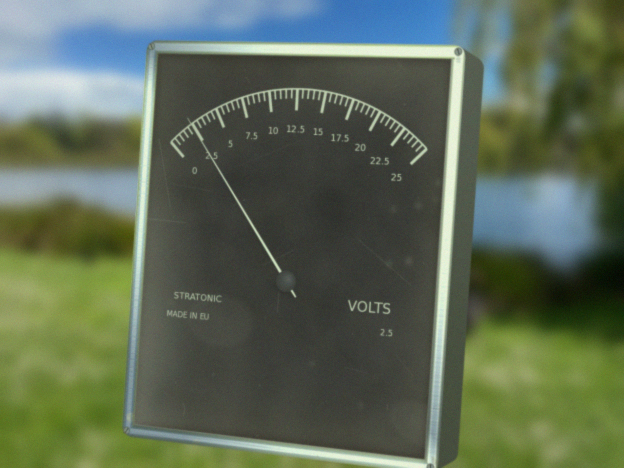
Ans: 2.5
